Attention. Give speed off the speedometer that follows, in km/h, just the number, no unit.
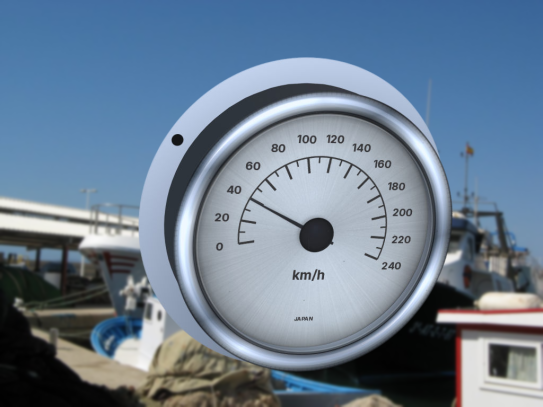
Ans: 40
